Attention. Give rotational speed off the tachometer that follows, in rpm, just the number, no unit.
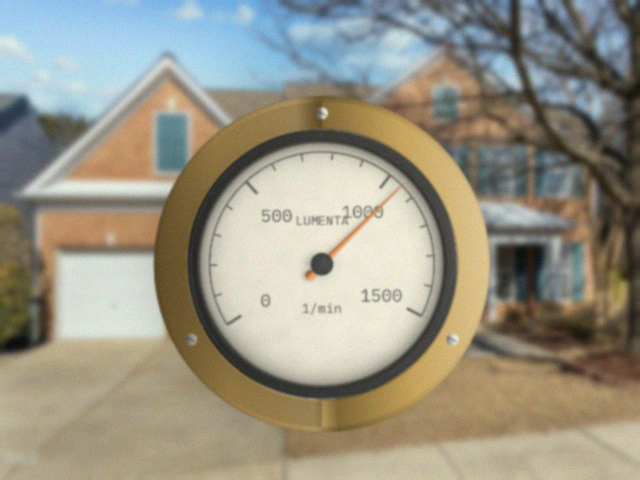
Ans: 1050
